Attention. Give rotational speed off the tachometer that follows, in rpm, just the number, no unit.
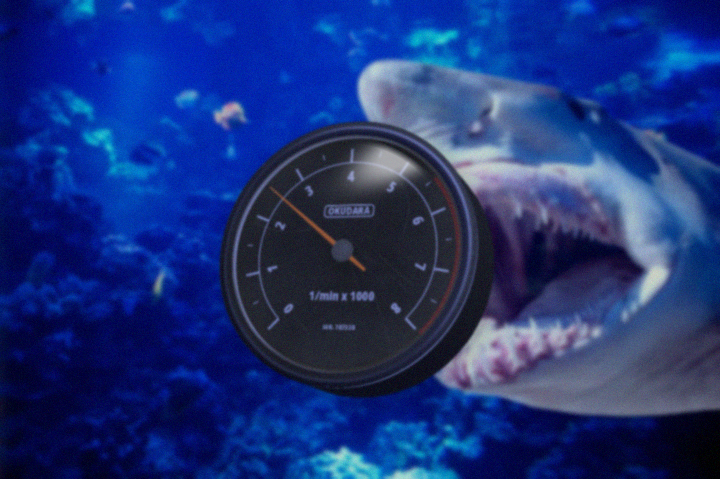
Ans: 2500
